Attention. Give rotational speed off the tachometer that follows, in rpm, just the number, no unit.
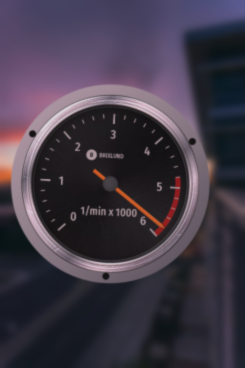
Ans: 5800
